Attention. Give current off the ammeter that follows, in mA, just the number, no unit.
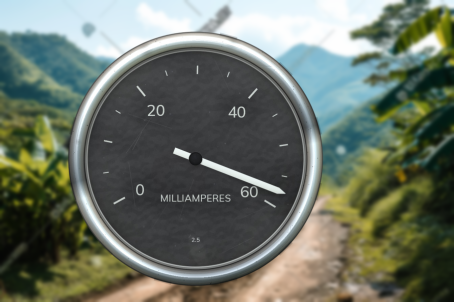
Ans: 57.5
